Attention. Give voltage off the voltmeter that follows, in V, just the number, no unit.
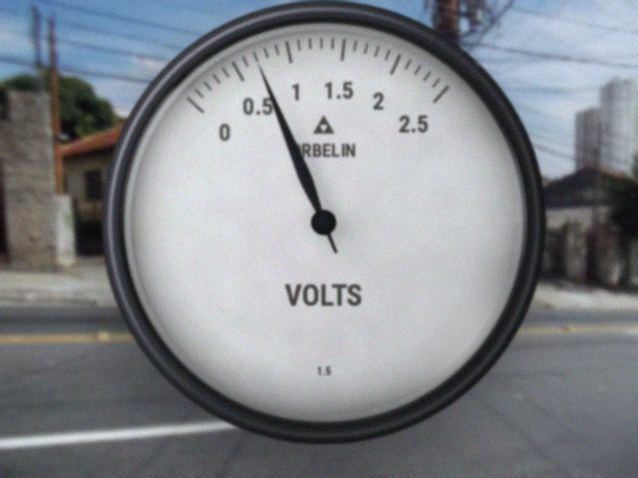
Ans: 0.7
